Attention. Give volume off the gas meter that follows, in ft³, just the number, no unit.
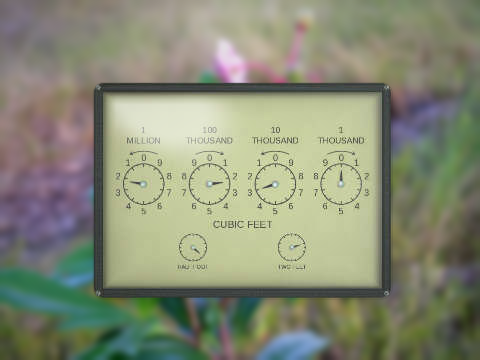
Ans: 223000
